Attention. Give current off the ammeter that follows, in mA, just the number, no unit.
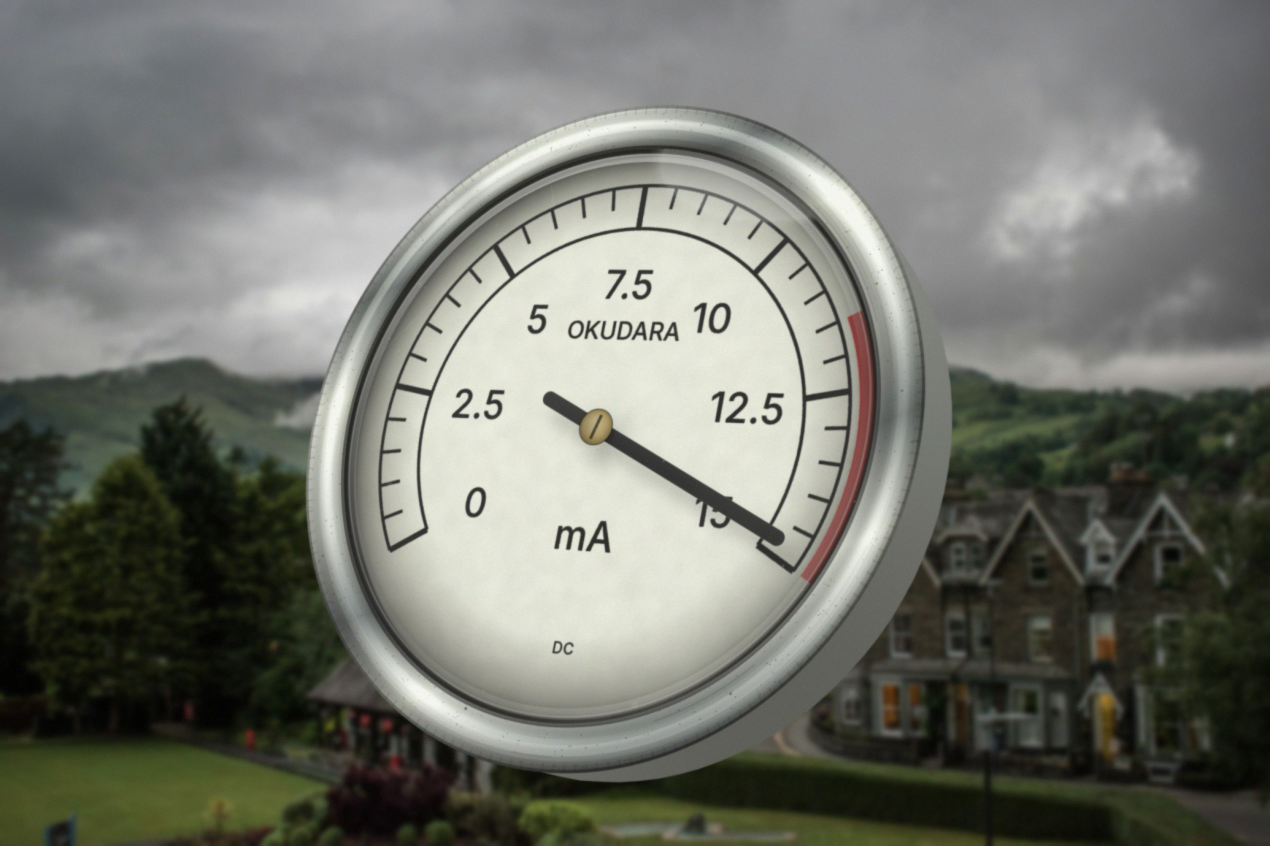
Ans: 14.75
